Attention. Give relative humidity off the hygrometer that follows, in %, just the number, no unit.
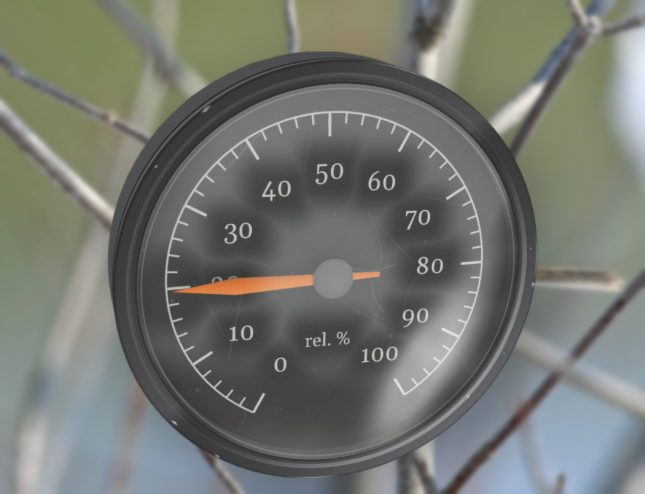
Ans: 20
